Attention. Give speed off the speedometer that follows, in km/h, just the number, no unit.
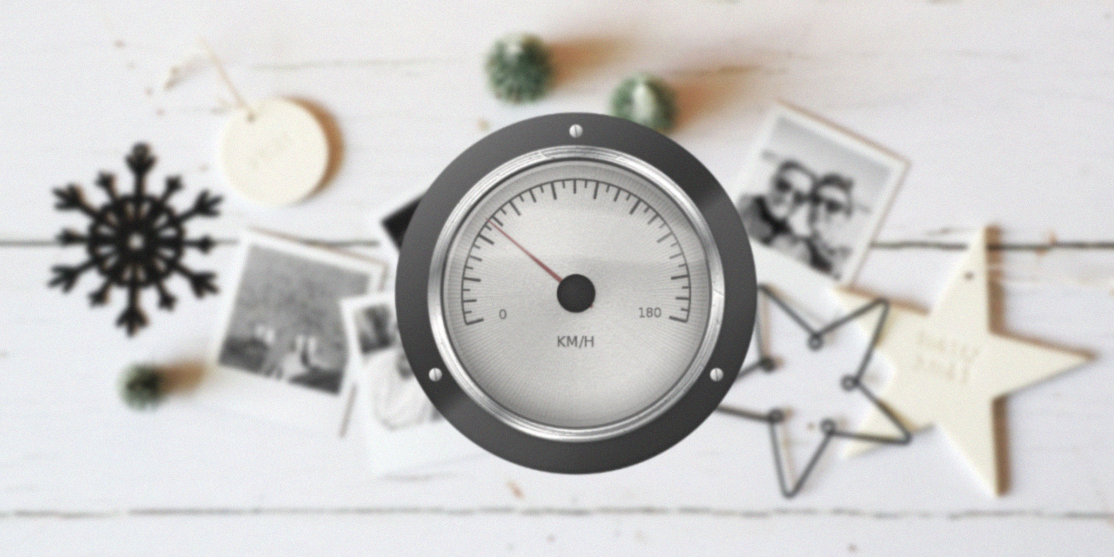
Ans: 47.5
